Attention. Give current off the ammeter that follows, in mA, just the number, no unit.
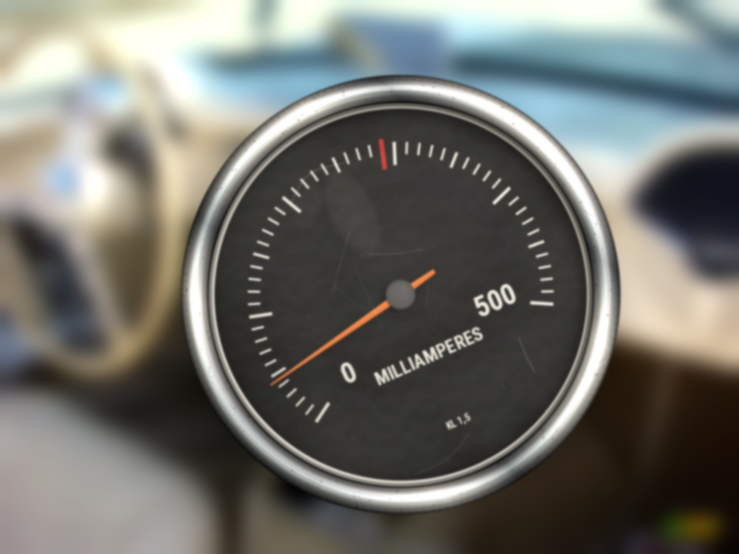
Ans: 45
